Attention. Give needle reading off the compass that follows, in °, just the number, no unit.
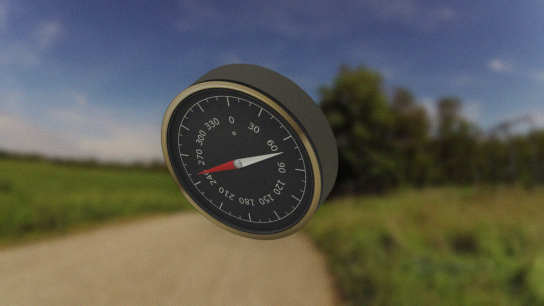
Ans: 250
